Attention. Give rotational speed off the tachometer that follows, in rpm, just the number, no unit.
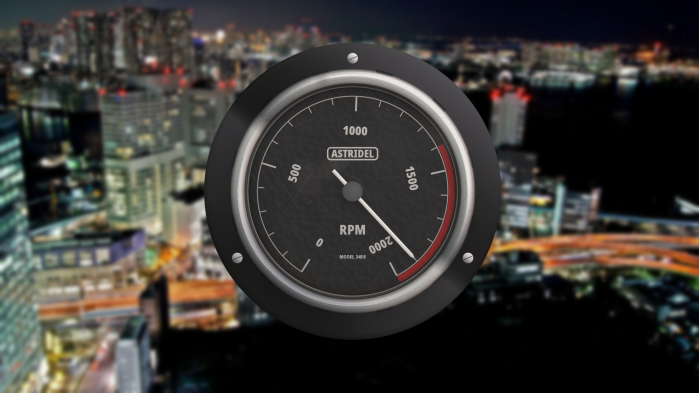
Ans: 1900
